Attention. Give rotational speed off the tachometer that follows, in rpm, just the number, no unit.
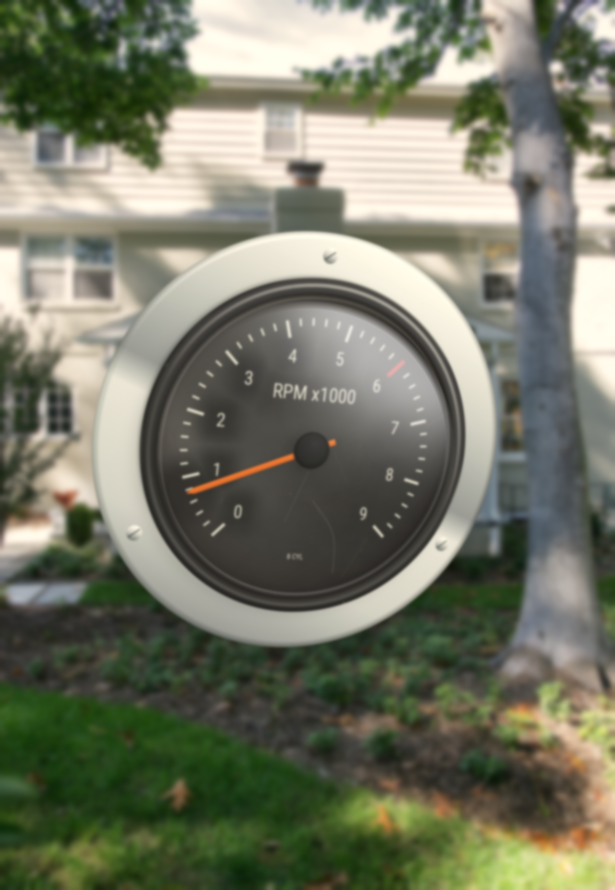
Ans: 800
